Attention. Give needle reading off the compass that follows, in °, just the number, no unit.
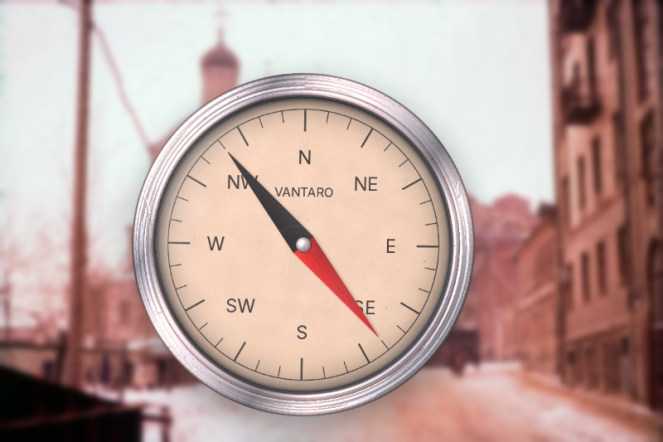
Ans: 140
